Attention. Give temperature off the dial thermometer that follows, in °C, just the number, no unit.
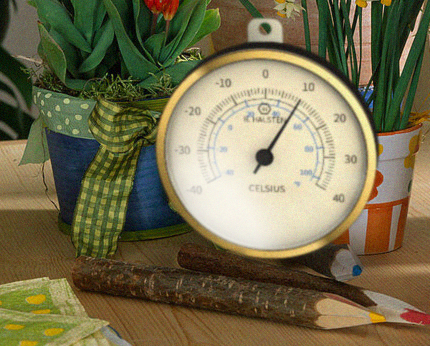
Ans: 10
